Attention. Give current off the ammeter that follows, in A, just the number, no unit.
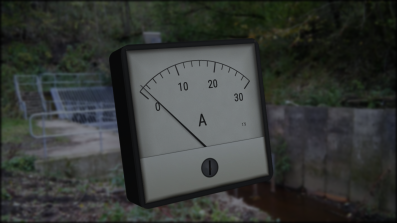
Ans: 1
